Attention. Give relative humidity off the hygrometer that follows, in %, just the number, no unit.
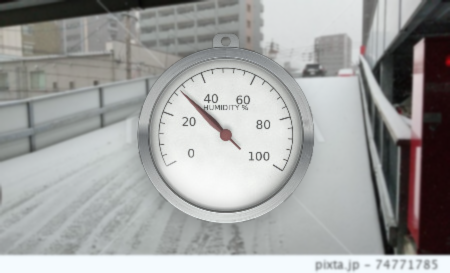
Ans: 30
